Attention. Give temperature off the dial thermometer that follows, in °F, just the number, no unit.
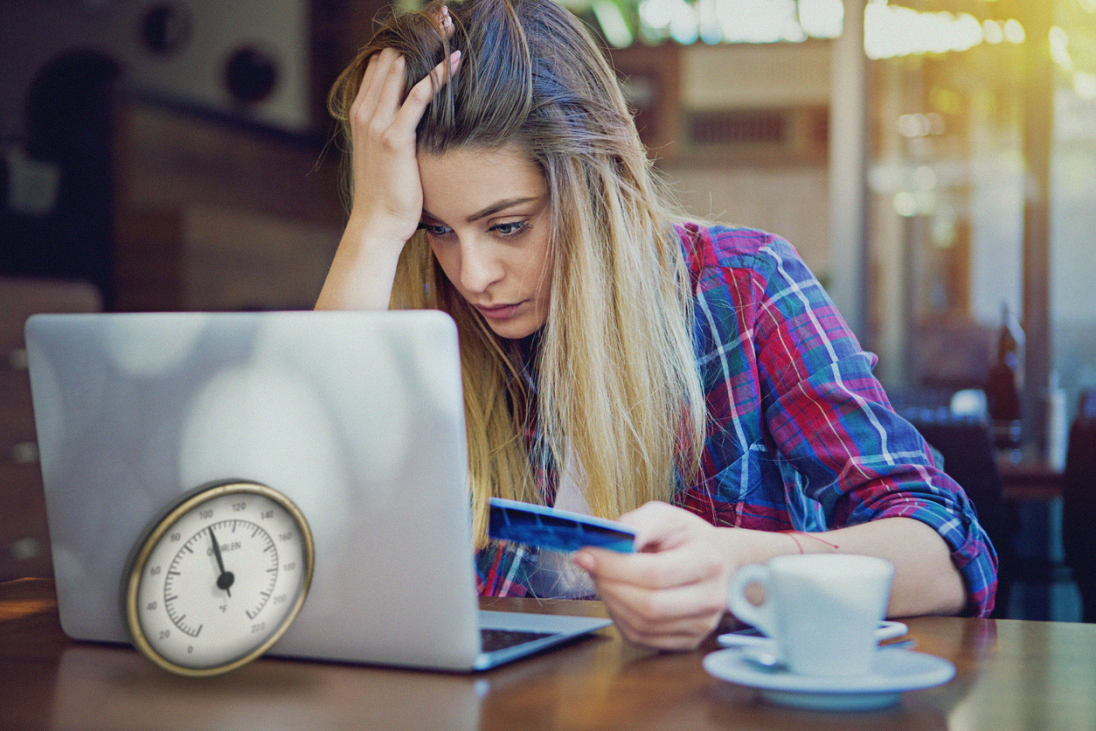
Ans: 100
